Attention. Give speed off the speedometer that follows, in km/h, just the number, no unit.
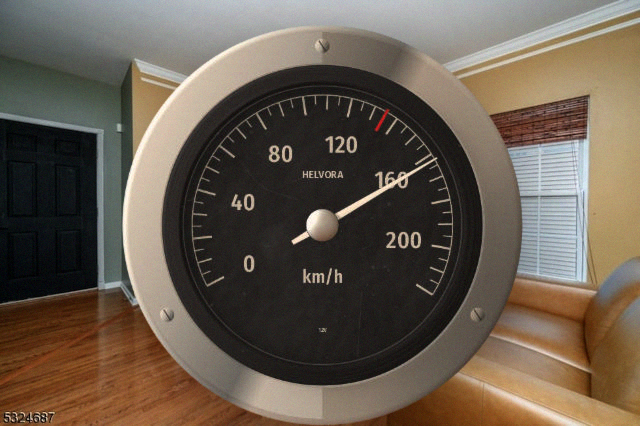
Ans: 162.5
